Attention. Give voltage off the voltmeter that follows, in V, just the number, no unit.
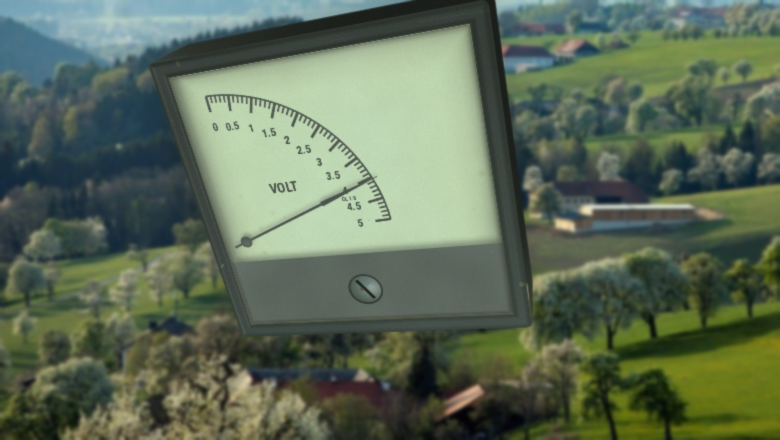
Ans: 4
